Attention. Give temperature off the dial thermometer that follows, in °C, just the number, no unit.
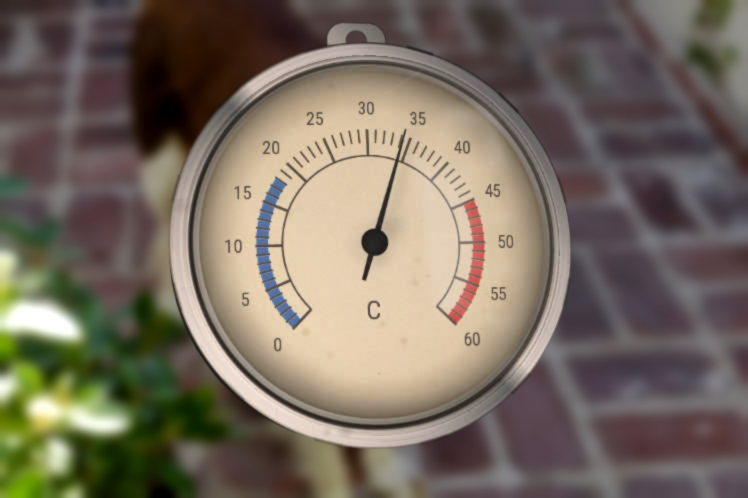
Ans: 34
